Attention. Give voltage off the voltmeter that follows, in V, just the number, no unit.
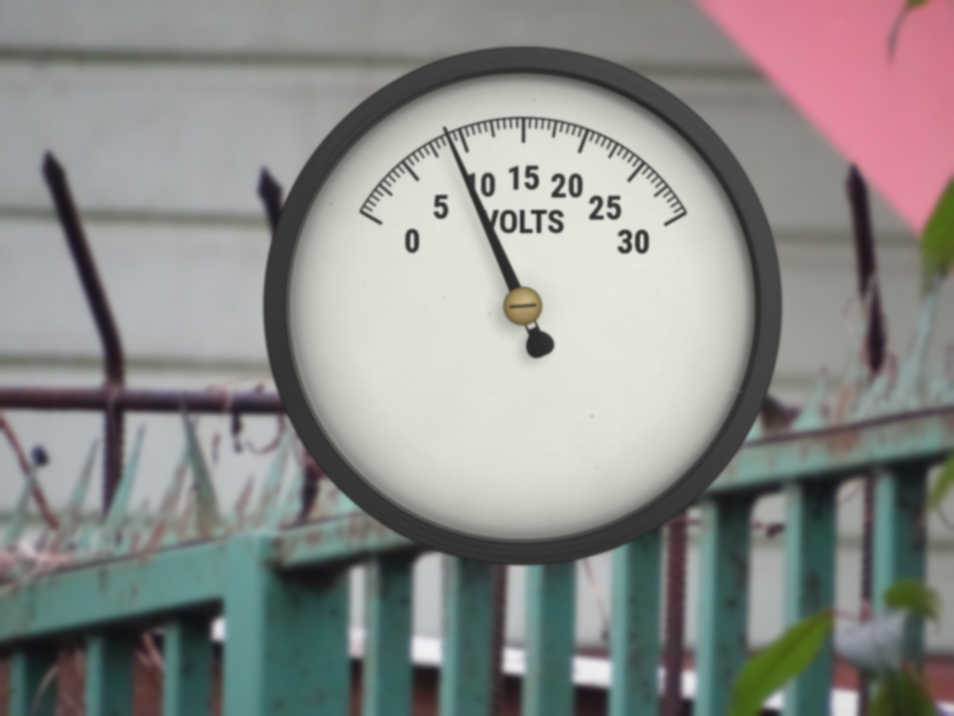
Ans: 9
